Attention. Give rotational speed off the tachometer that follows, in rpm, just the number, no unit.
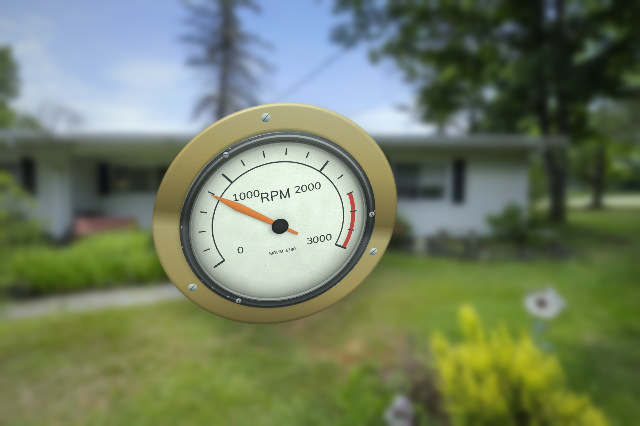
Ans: 800
